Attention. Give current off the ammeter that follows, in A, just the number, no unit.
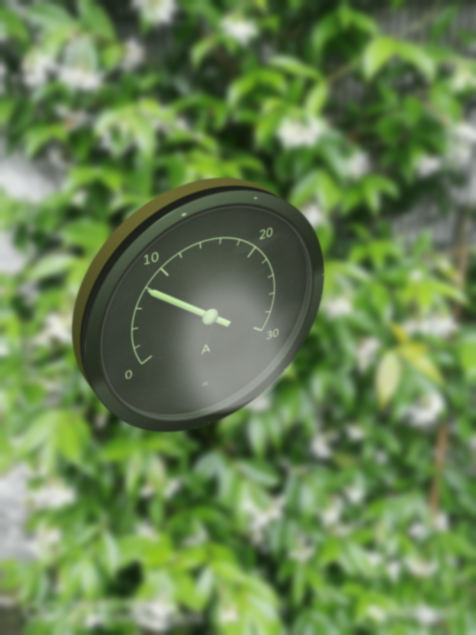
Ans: 8
